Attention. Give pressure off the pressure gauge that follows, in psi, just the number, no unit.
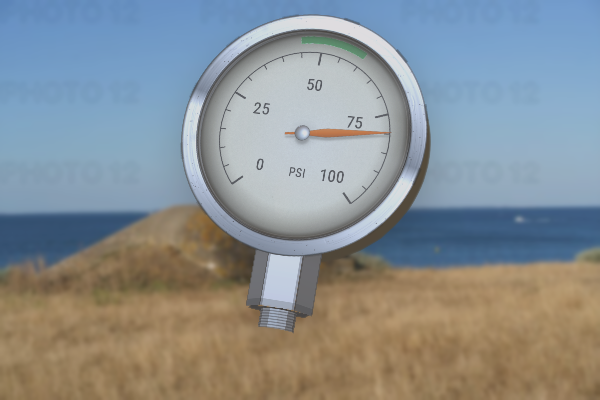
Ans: 80
